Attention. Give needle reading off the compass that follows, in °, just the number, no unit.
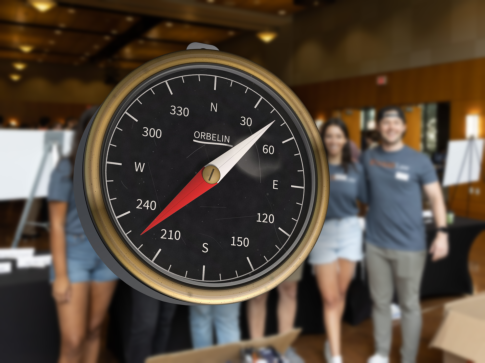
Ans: 225
